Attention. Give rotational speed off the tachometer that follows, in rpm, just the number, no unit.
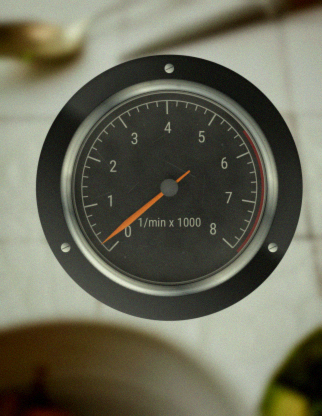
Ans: 200
